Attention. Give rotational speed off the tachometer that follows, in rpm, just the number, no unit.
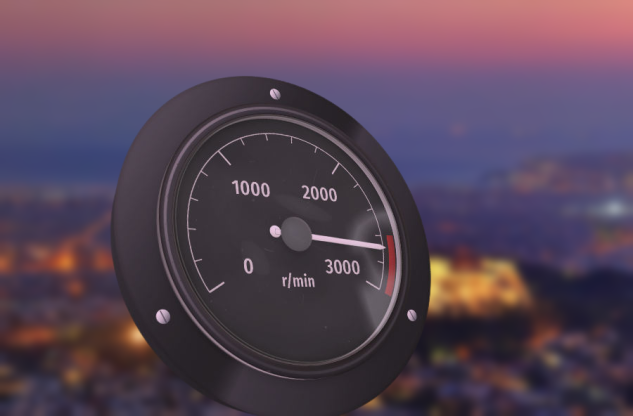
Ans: 2700
